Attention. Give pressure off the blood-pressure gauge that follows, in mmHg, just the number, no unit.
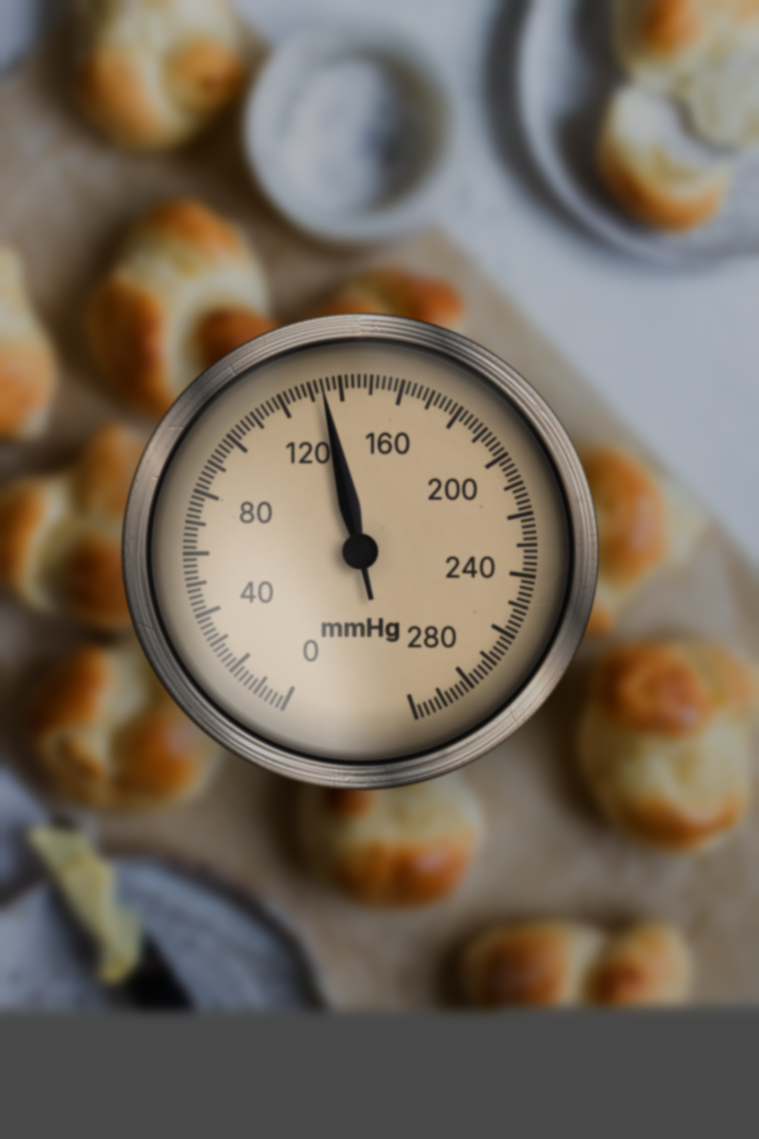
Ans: 134
